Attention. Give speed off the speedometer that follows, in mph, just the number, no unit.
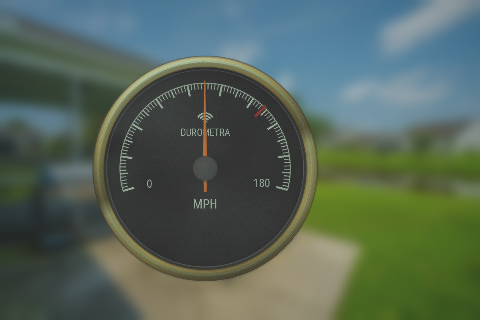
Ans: 90
